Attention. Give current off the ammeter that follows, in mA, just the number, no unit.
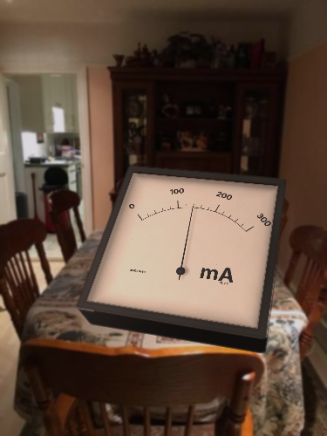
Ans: 140
